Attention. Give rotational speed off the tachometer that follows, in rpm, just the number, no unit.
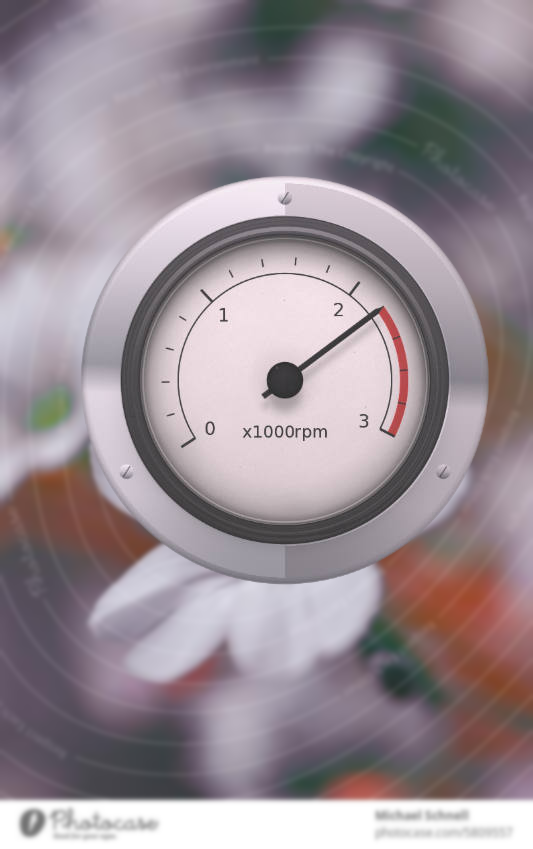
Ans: 2200
